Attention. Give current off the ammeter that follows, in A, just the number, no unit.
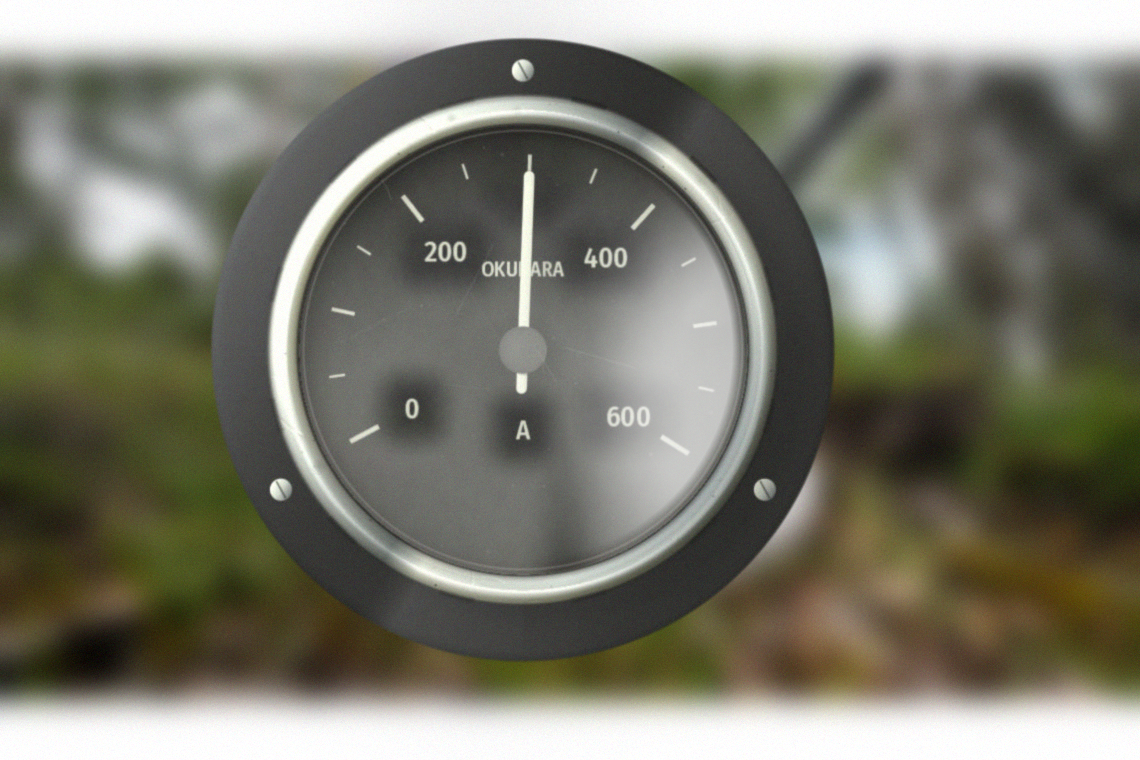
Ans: 300
